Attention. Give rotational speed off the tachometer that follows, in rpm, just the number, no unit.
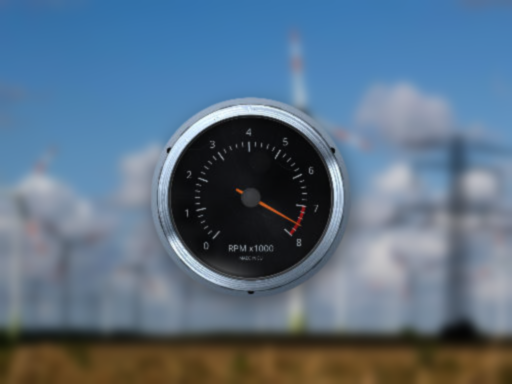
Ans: 7600
